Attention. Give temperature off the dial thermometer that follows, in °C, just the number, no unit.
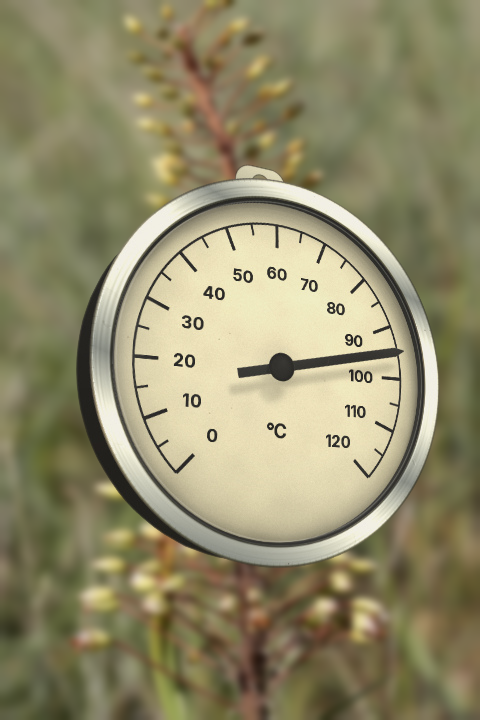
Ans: 95
